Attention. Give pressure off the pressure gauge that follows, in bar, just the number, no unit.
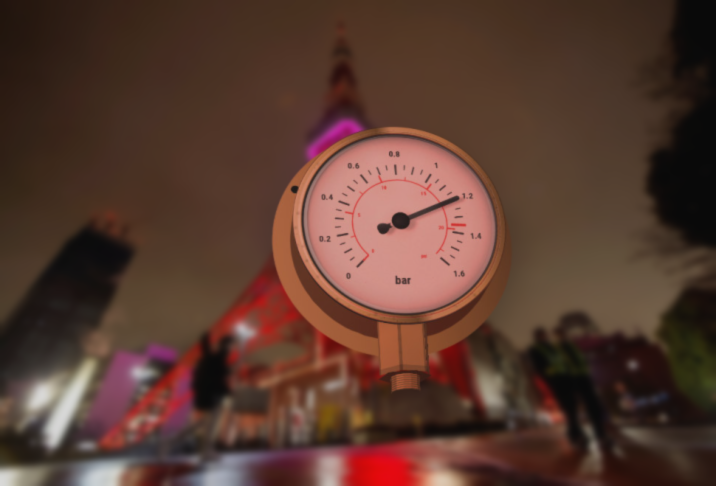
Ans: 1.2
